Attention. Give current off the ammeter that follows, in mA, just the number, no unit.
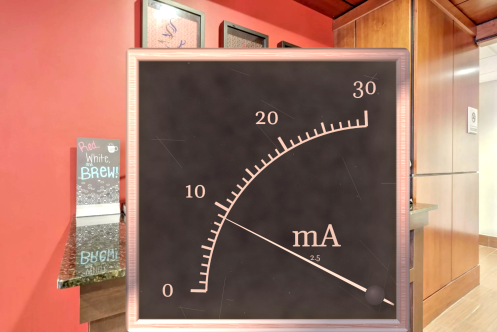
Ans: 9
